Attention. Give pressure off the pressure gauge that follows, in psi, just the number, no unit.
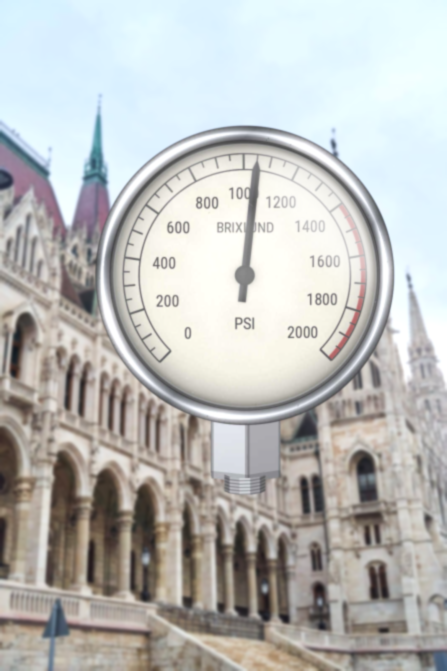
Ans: 1050
